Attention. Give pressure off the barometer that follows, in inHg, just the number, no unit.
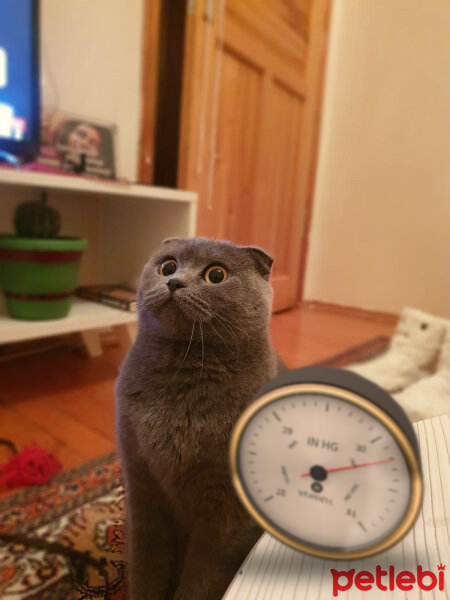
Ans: 30.2
